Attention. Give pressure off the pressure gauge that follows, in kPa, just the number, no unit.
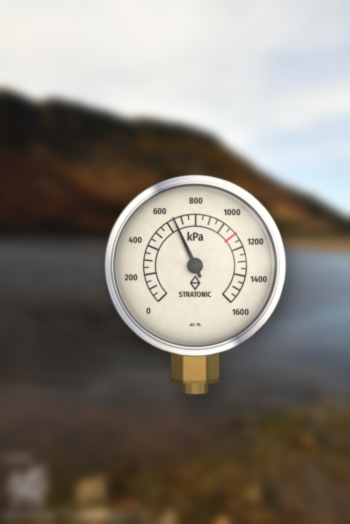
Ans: 650
